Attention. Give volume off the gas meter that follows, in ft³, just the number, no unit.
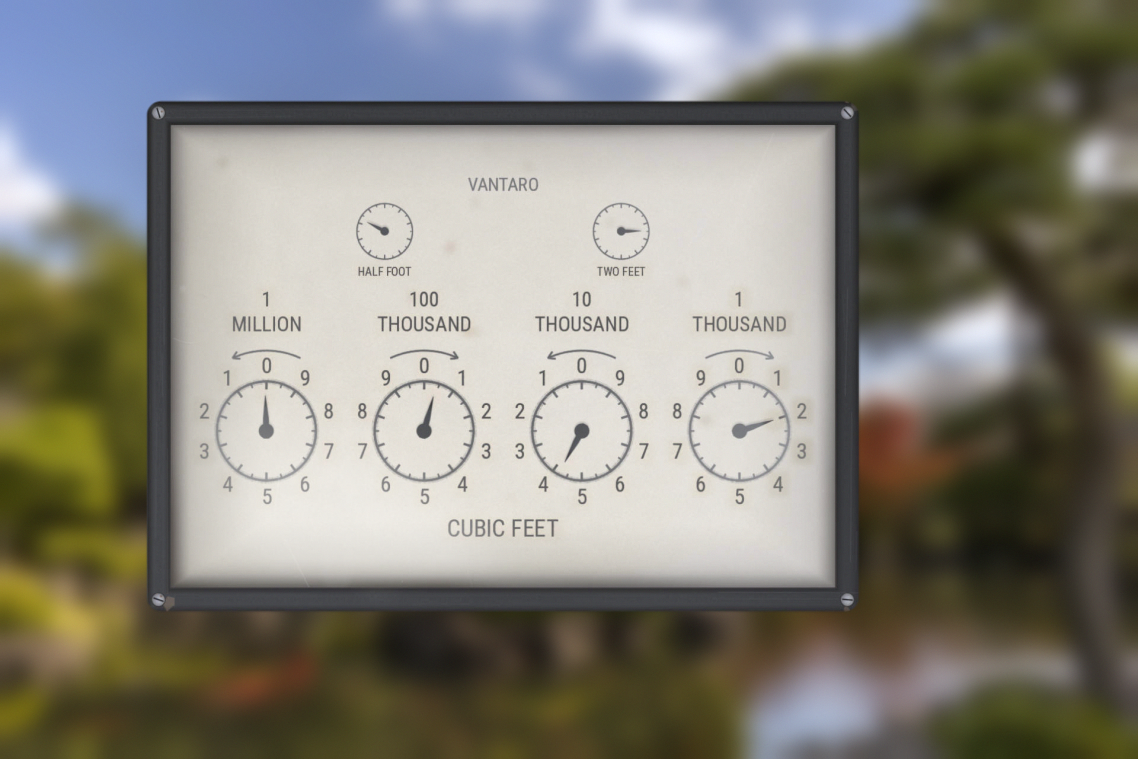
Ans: 4200
